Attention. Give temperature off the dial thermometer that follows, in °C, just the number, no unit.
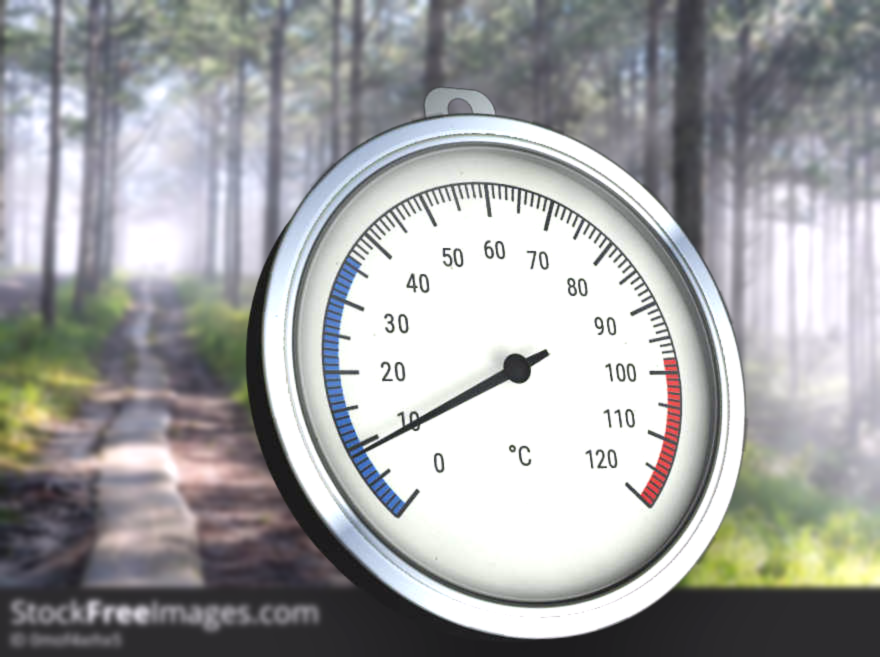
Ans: 9
